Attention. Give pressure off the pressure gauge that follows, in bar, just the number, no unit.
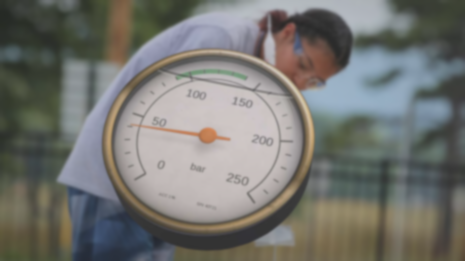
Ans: 40
